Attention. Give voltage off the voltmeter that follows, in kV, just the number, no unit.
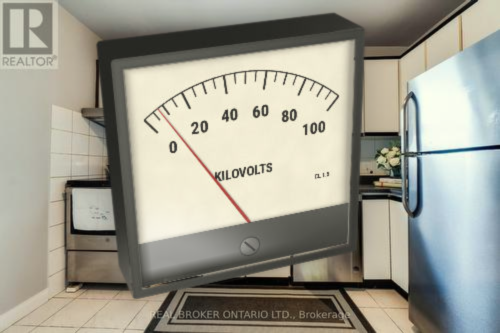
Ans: 7.5
